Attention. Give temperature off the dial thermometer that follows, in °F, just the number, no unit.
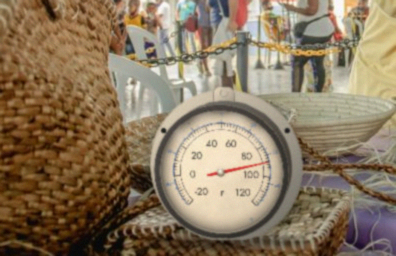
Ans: 90
